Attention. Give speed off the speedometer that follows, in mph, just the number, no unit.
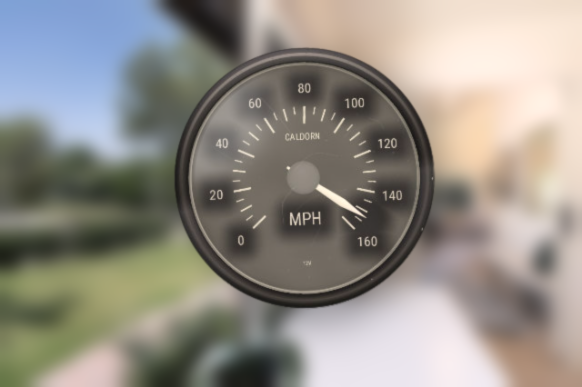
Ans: 152.5
